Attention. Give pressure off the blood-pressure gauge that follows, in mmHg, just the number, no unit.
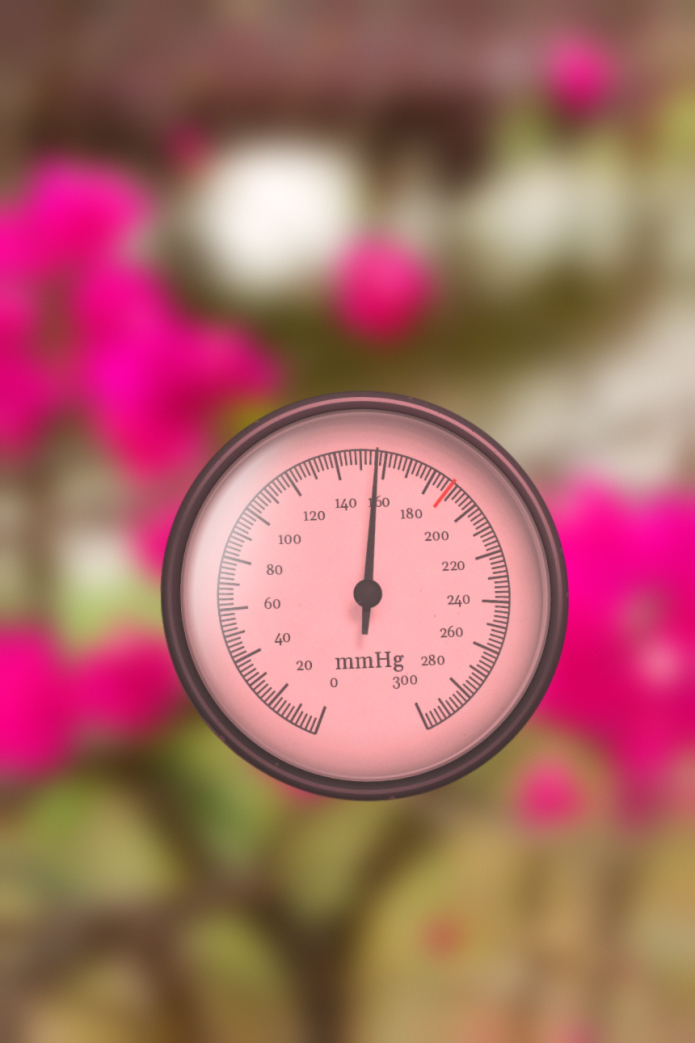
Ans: 156
